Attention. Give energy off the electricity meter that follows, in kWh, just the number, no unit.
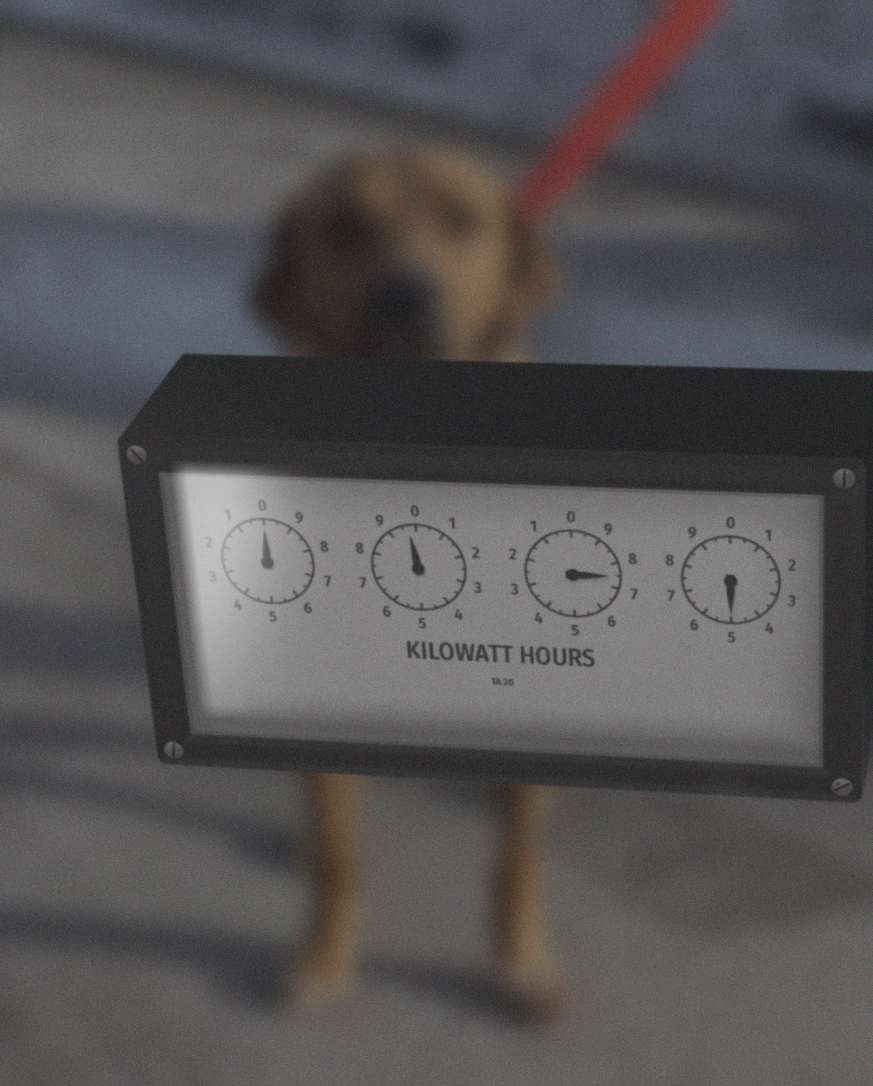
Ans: 9975
